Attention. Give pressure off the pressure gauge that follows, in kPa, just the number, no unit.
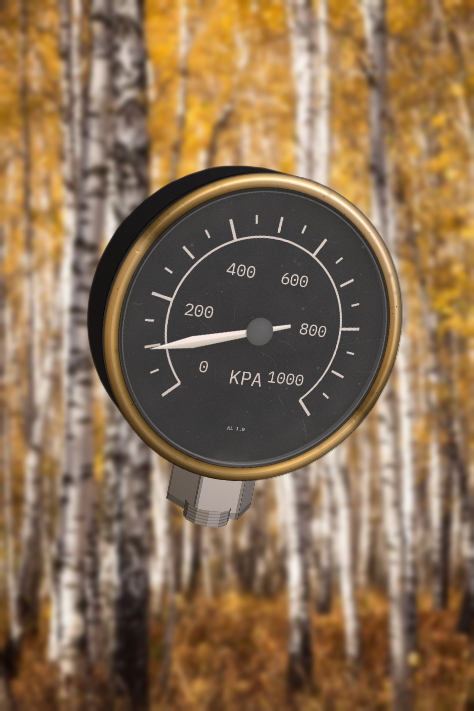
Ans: 100
